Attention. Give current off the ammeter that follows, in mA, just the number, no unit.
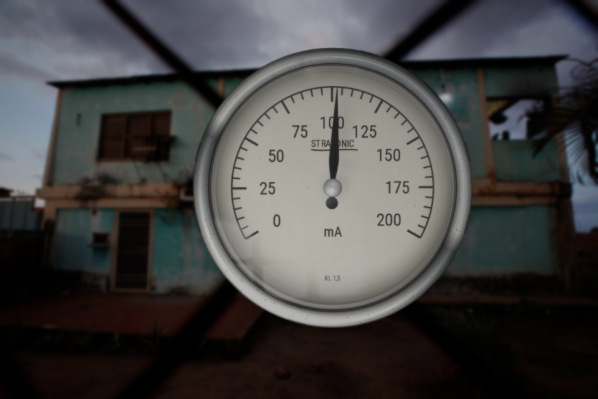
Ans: 102.5
